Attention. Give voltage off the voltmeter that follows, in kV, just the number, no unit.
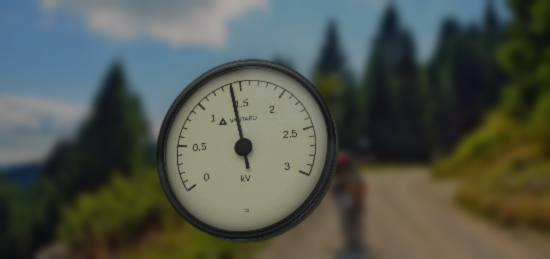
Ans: 1.4
